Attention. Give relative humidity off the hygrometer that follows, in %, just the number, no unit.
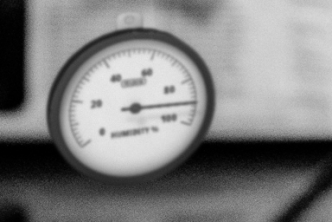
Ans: 90
